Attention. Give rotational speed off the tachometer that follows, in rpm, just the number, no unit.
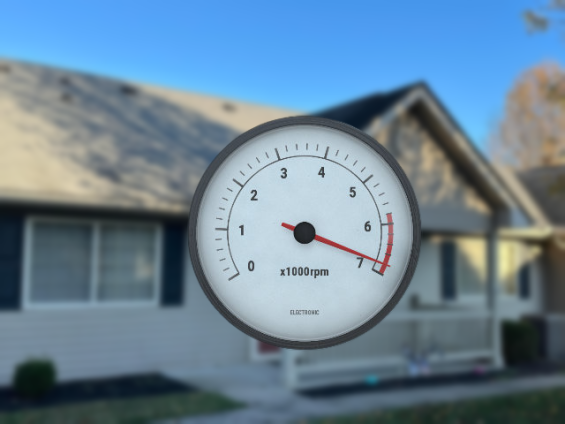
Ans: 6800
